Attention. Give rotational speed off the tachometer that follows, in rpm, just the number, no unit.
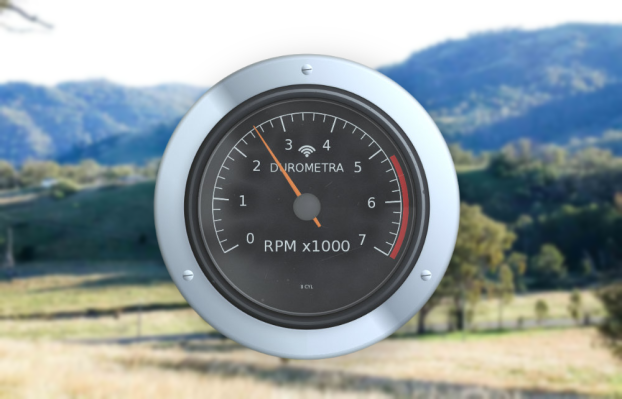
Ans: 2500
